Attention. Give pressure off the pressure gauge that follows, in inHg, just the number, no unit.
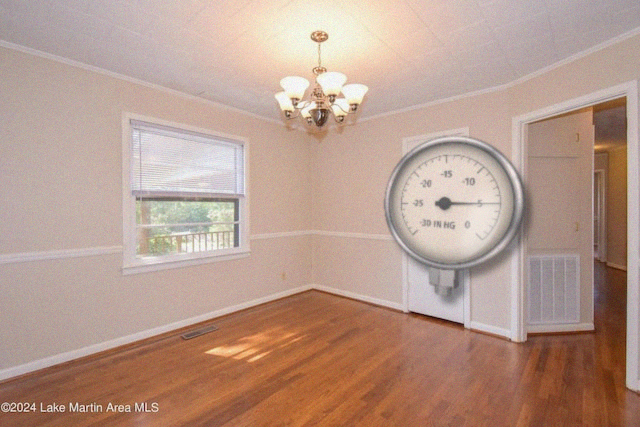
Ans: -5
